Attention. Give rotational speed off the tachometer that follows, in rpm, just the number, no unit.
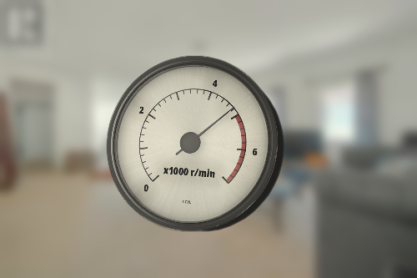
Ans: 4800
